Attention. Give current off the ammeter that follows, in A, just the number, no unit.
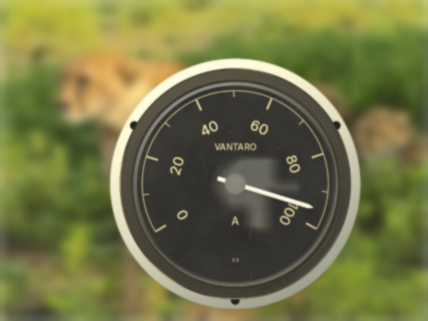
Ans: 95
